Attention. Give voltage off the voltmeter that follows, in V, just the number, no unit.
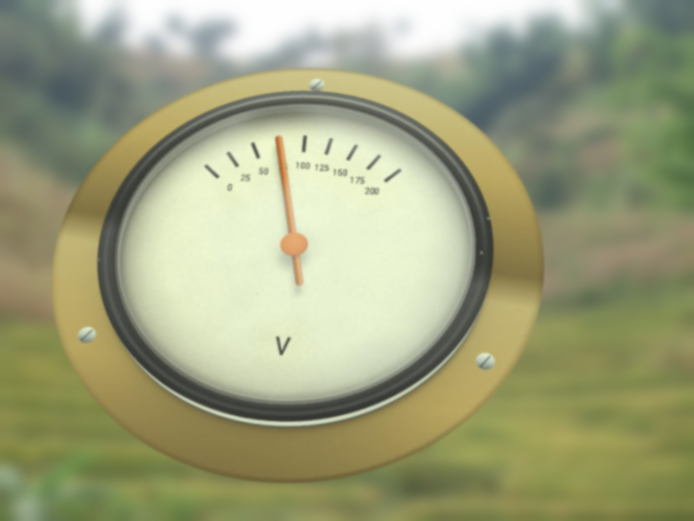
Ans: 75
